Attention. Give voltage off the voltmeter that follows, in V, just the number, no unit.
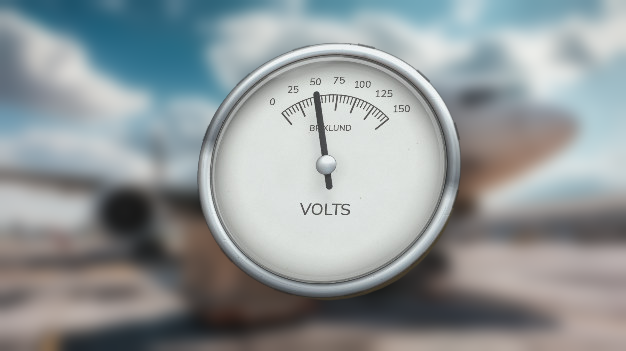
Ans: 50
